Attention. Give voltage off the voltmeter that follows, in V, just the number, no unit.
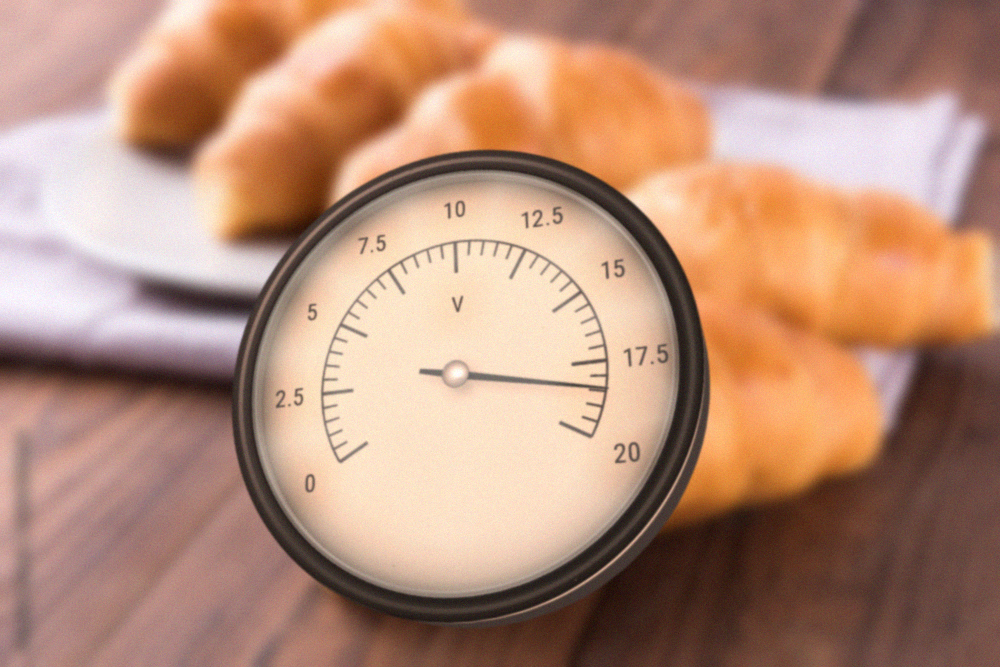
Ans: 18.5
